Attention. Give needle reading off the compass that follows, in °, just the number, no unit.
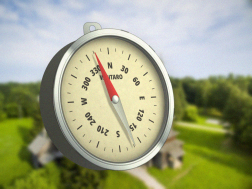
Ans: 340
